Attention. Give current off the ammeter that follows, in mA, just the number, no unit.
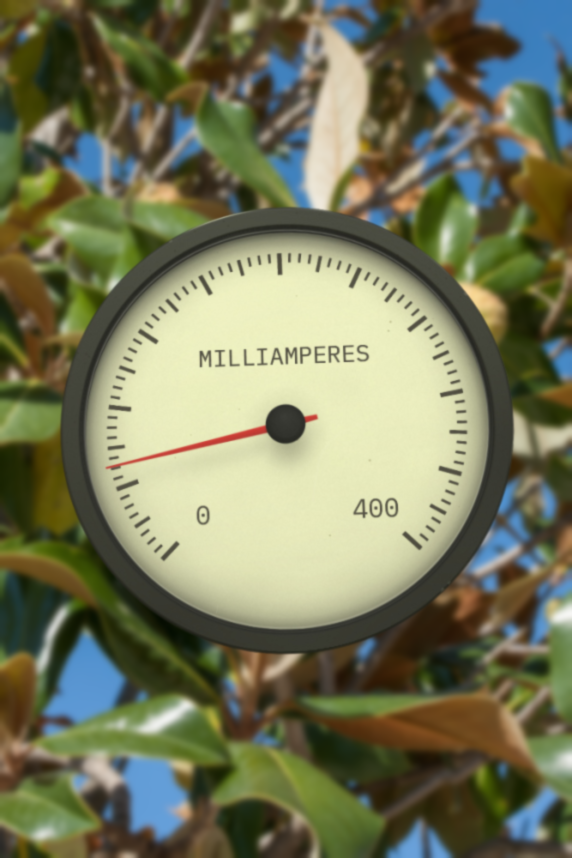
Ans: 50
